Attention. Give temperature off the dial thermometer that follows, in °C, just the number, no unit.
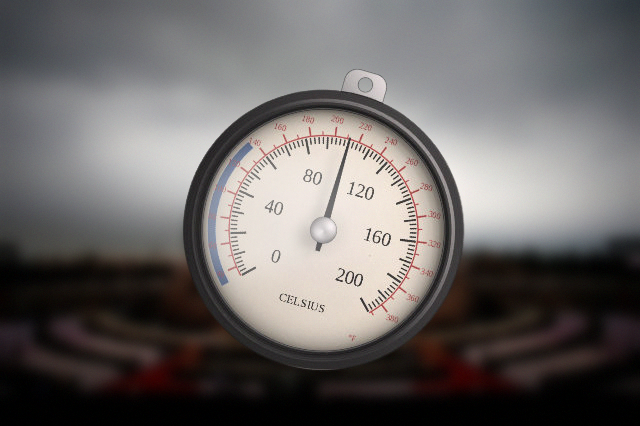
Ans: 100
